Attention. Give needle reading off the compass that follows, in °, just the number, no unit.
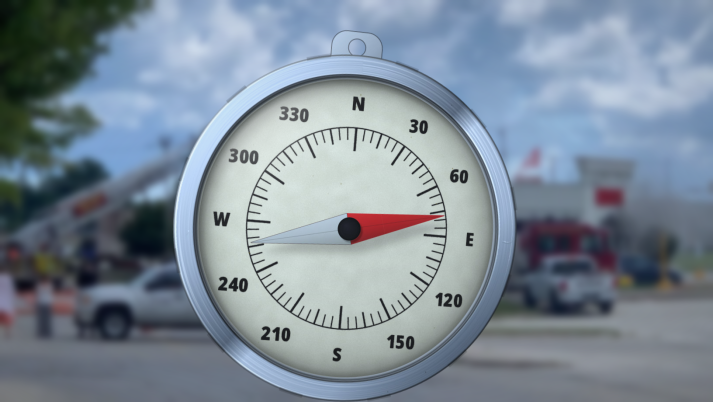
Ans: 77.5
